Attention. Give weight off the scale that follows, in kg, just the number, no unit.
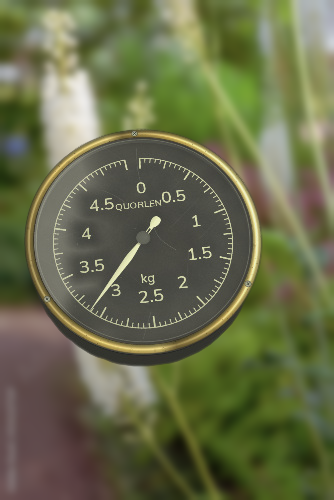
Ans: 3.1
